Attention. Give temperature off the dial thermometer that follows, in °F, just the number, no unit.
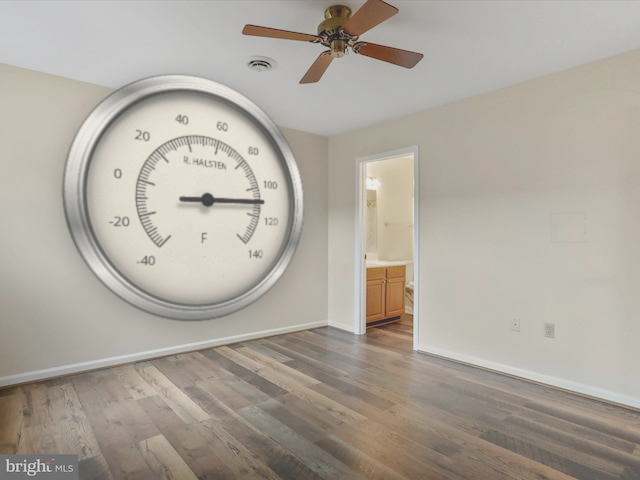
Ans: 110
